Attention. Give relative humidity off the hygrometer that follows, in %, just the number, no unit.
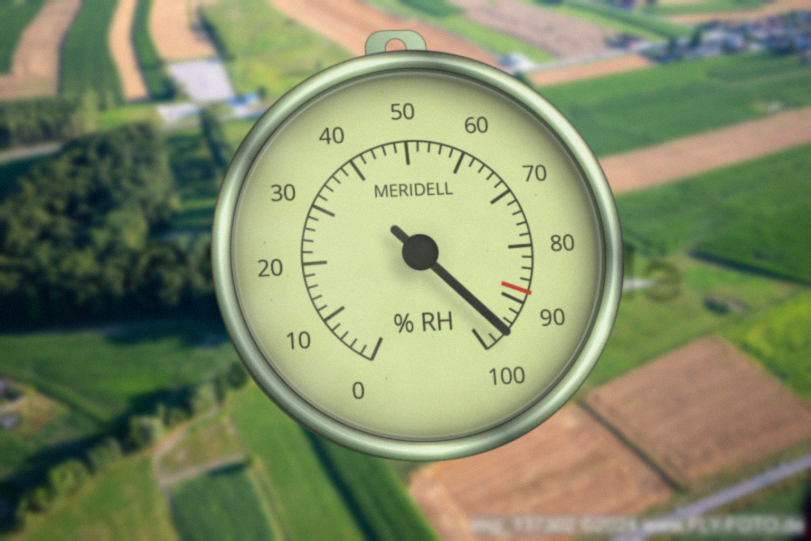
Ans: 96
